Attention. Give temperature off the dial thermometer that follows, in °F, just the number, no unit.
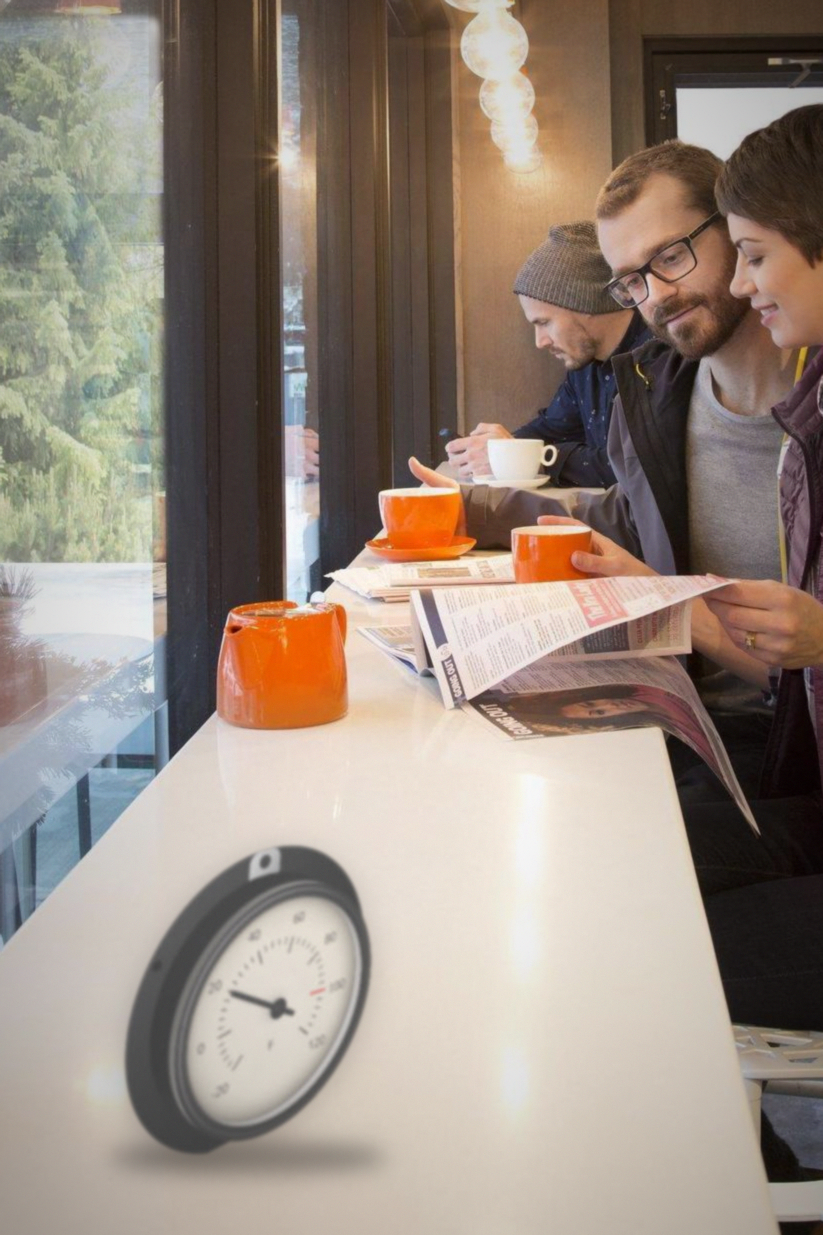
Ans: 20
